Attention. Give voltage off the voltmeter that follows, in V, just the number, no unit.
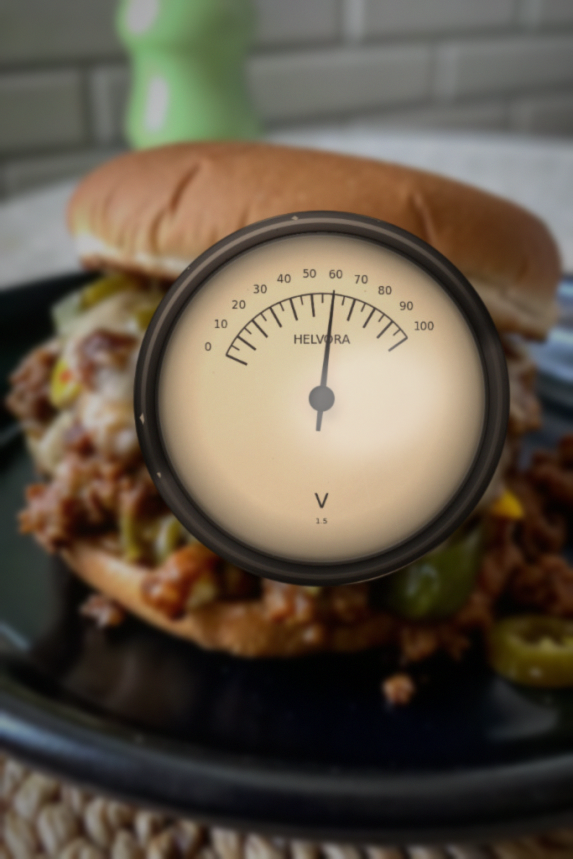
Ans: 60
